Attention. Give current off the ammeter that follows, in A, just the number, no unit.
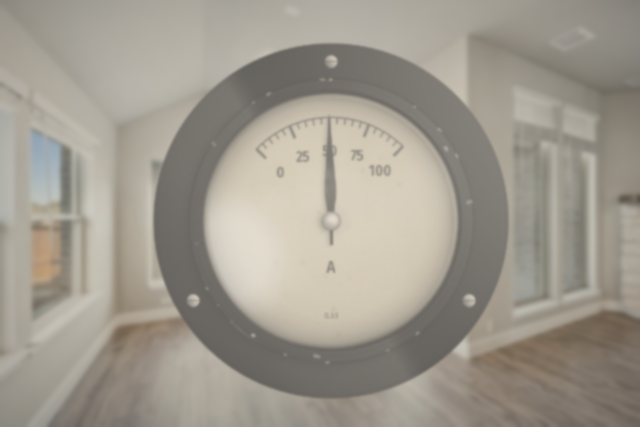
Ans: 50
